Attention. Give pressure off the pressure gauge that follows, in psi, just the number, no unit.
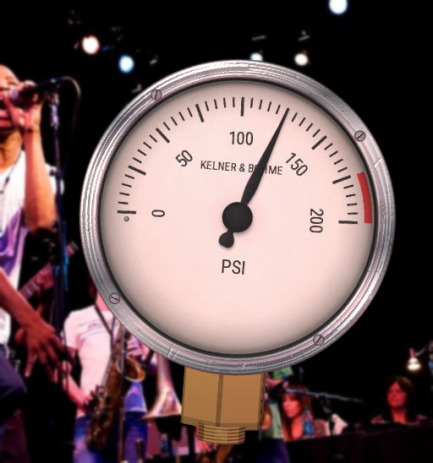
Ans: 125
